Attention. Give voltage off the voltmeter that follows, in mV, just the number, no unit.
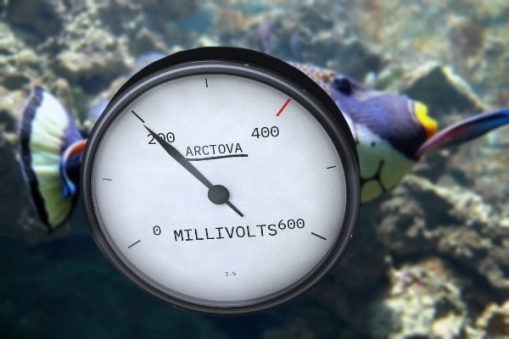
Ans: 200
